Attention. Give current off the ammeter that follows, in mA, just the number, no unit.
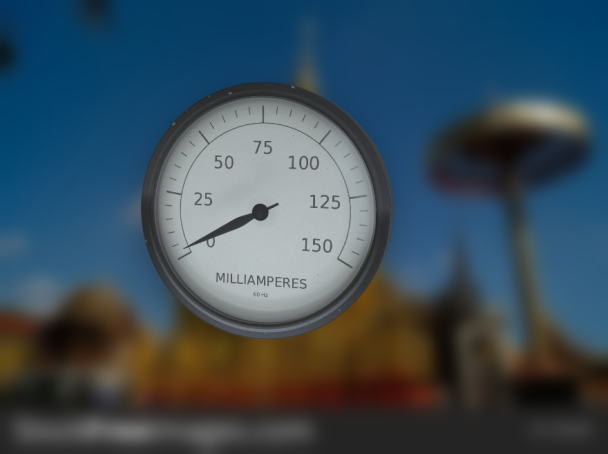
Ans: 2.5
